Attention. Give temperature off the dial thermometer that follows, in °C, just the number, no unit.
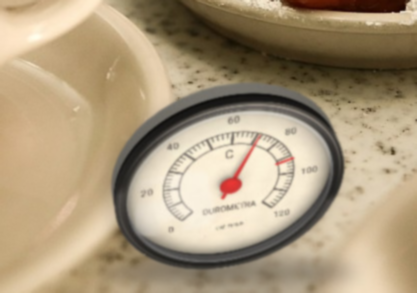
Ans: 70
